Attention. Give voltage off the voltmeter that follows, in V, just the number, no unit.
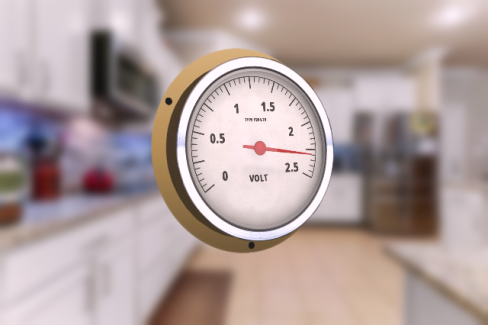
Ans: 2.3
